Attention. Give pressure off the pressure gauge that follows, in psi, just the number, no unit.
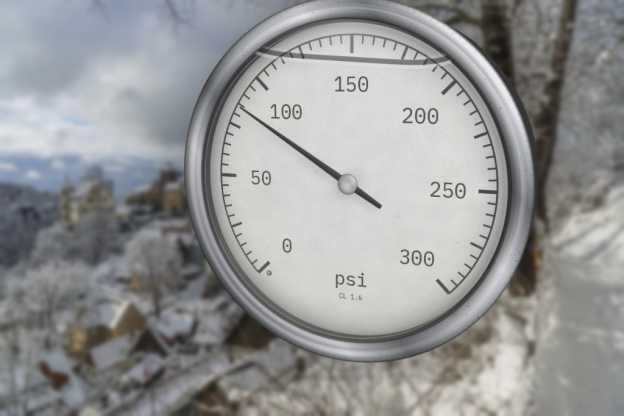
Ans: 85
